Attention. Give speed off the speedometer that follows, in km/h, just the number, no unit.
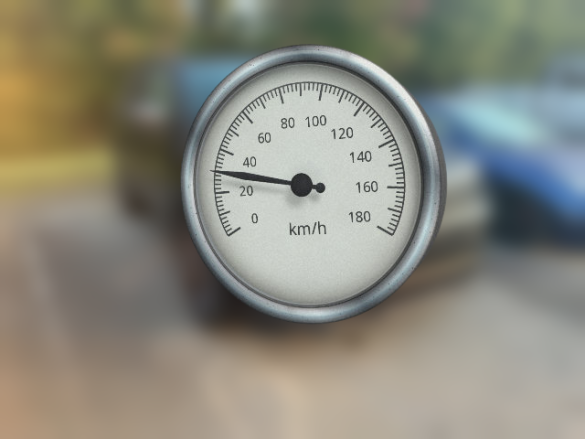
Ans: 30
